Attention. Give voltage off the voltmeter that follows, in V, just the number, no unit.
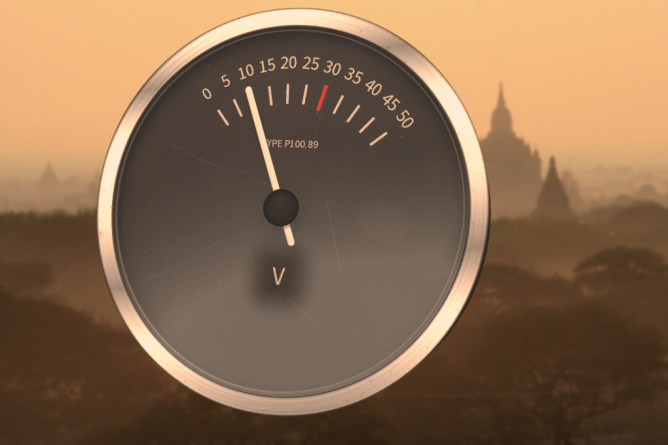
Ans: 10
